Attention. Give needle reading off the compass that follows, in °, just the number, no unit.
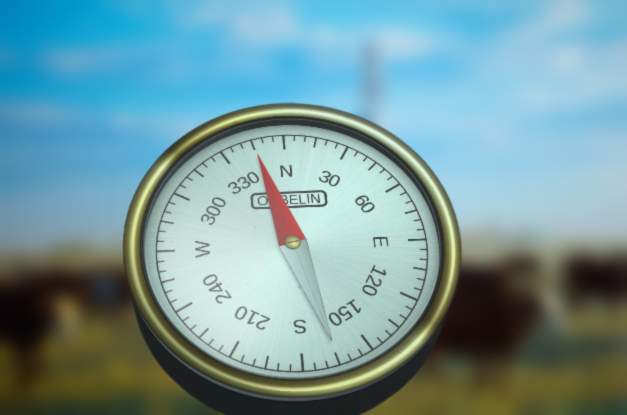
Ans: 345
